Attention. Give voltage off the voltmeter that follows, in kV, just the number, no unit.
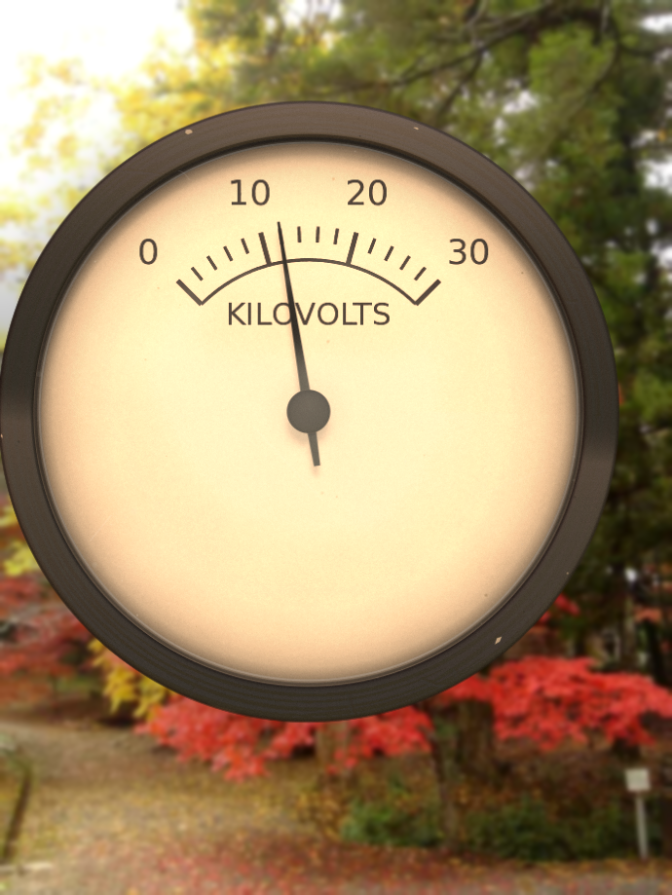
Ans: 12
